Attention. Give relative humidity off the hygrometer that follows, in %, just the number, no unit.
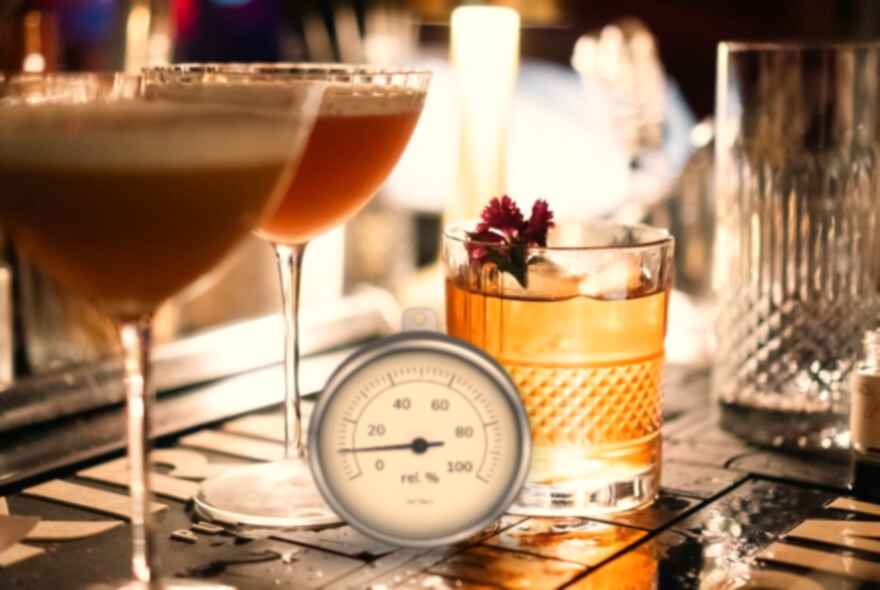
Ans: 10
